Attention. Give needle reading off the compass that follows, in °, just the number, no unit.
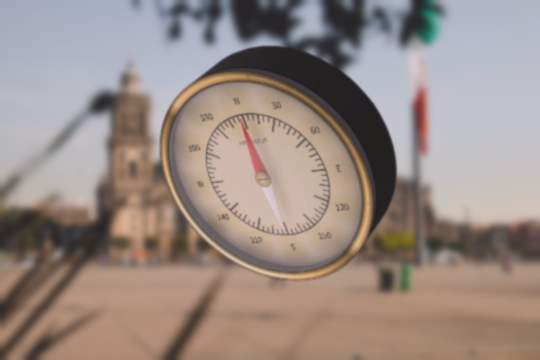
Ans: 0
